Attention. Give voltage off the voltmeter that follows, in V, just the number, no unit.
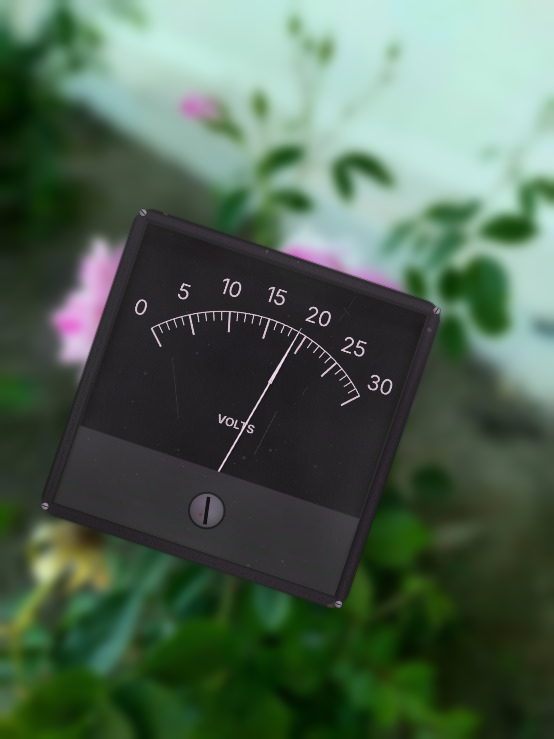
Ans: 19
